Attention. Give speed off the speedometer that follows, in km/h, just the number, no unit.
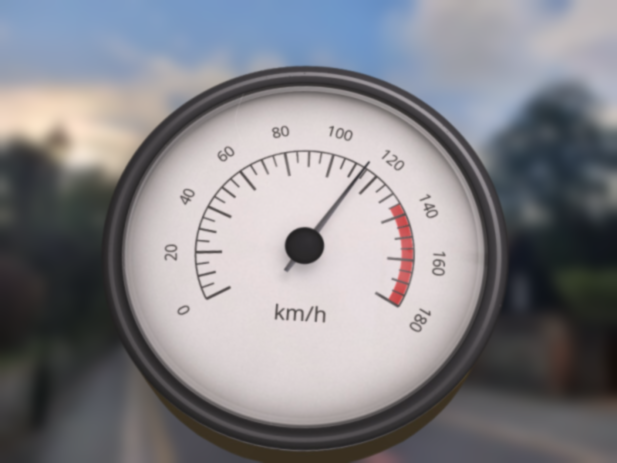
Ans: 115
